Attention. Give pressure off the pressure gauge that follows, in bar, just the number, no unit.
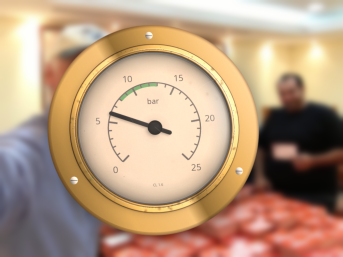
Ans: 6
